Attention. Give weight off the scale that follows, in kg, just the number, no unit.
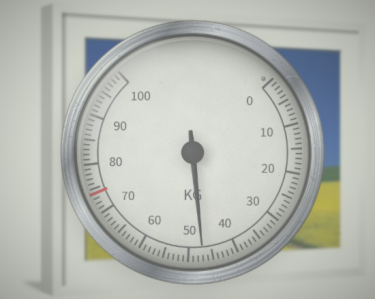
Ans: 47
